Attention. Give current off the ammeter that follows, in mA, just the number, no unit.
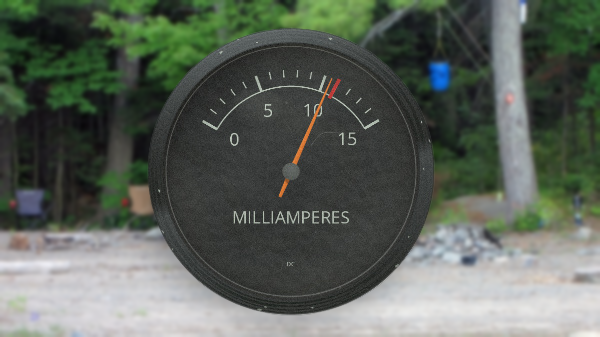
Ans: 10.5
